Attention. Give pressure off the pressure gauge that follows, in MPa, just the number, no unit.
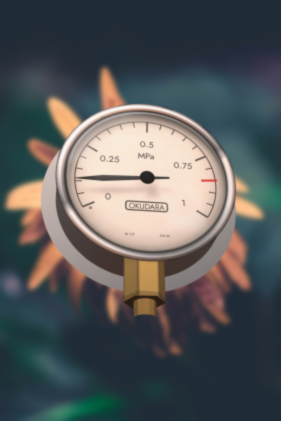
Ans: 0.1
